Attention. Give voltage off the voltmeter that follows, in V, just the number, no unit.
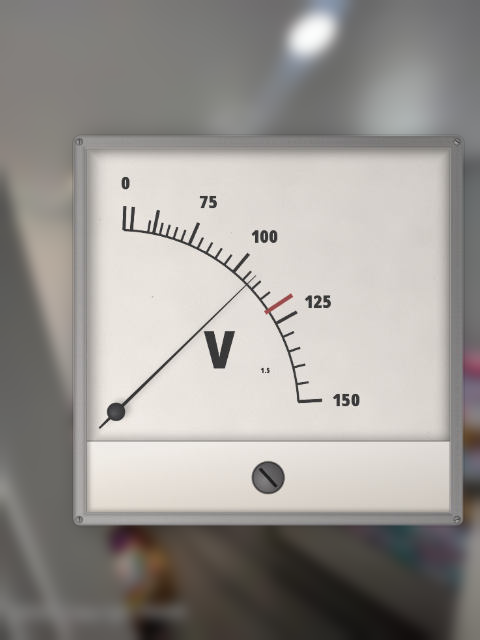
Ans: 107.5
